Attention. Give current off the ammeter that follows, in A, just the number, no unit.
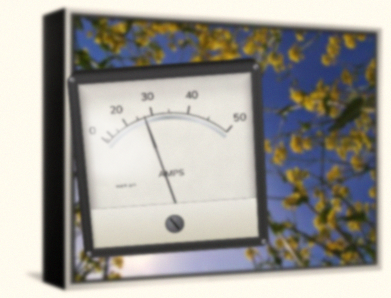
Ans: 27.5
